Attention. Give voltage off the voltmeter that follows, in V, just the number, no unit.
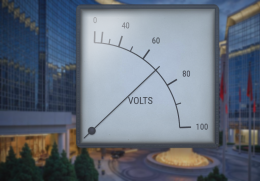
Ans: 70
